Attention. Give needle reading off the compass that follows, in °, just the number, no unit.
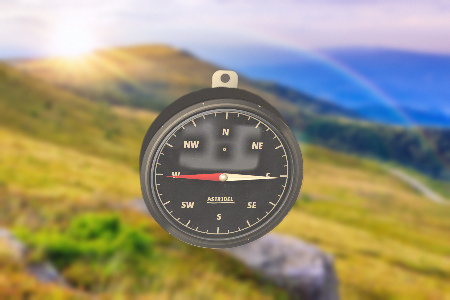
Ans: 270
